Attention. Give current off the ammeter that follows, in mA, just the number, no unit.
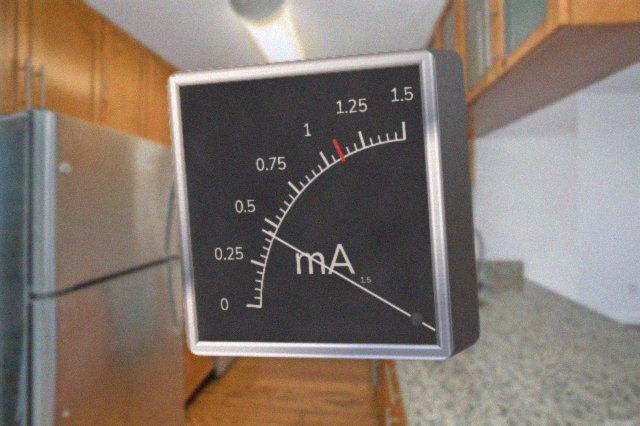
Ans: 0.45
